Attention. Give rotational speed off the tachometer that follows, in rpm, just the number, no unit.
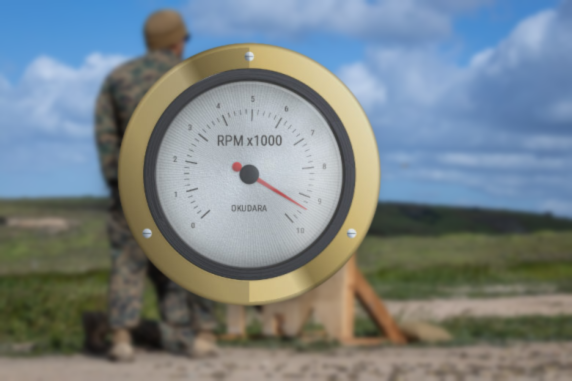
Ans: 9400
